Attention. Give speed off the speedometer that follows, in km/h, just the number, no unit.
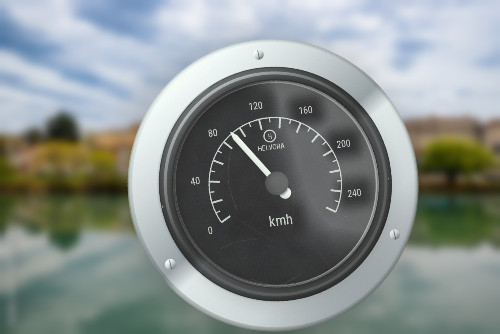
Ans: 90
